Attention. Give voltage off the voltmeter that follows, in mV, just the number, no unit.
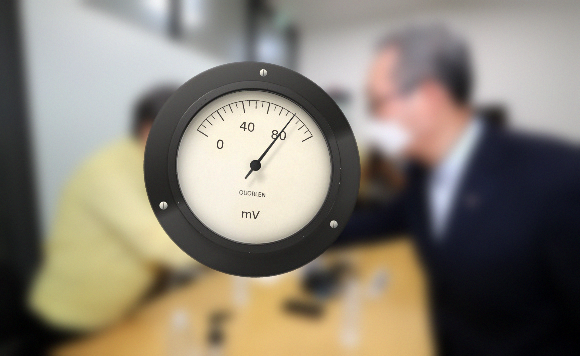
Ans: 80
